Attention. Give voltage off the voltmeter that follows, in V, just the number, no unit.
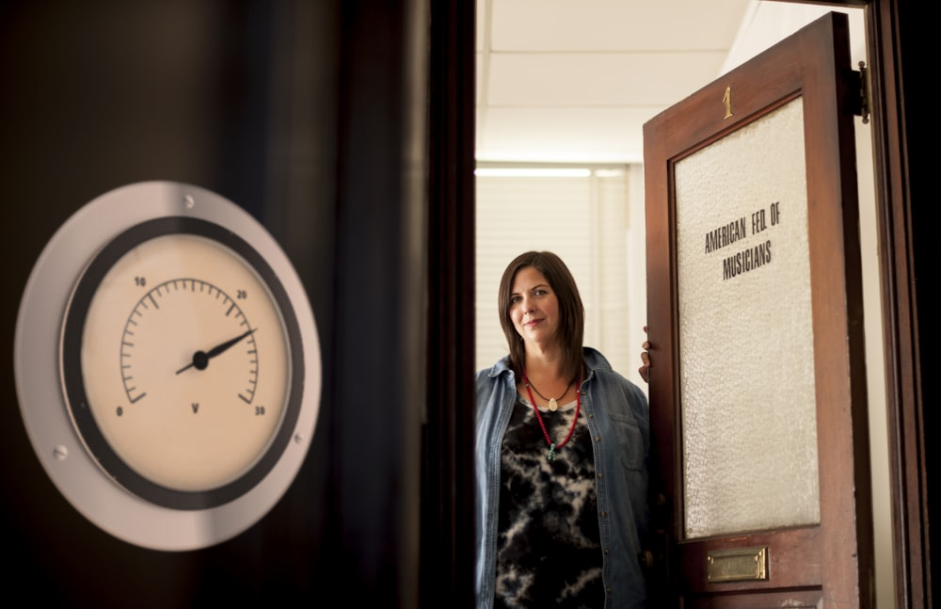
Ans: 23
